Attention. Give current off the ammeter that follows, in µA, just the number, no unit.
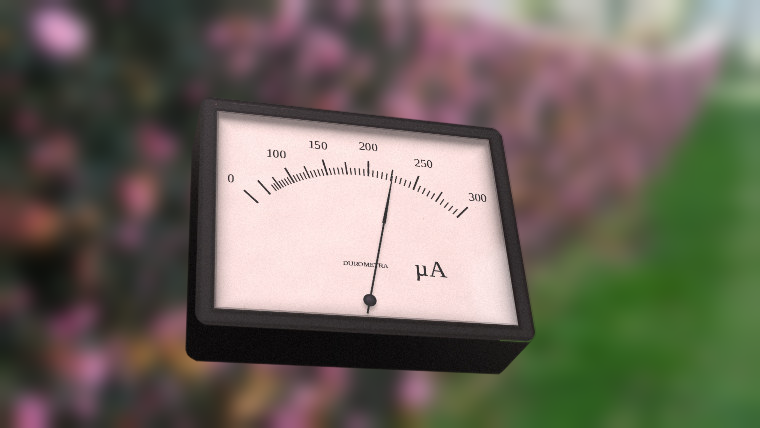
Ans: 225
